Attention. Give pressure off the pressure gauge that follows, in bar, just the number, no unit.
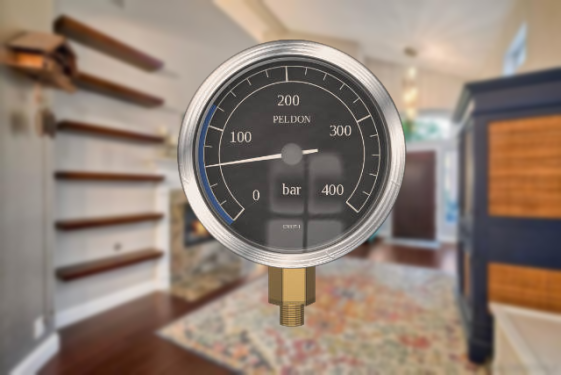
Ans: 60
